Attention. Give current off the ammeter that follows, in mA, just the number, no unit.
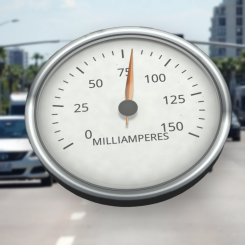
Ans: 80
